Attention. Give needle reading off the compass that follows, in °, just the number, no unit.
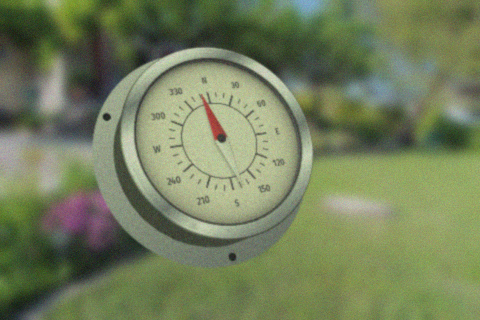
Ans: 350
